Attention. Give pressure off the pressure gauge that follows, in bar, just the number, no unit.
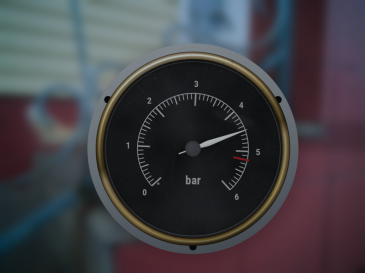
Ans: 4.5
